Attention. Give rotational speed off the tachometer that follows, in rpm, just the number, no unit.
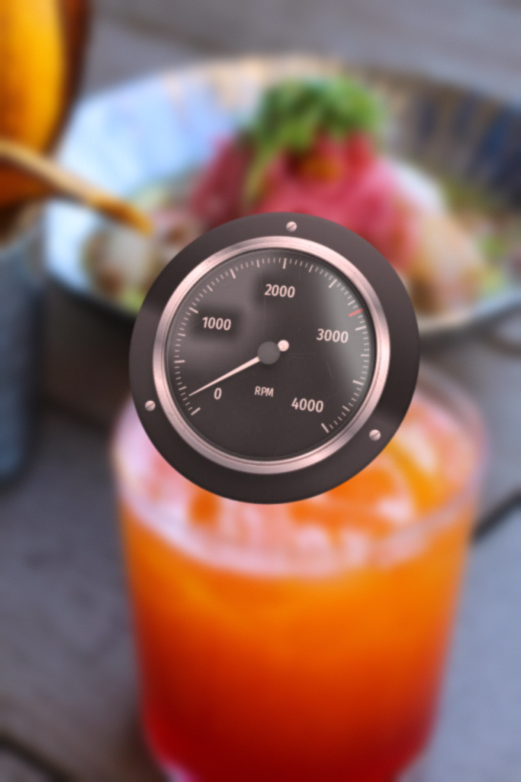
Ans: 150
